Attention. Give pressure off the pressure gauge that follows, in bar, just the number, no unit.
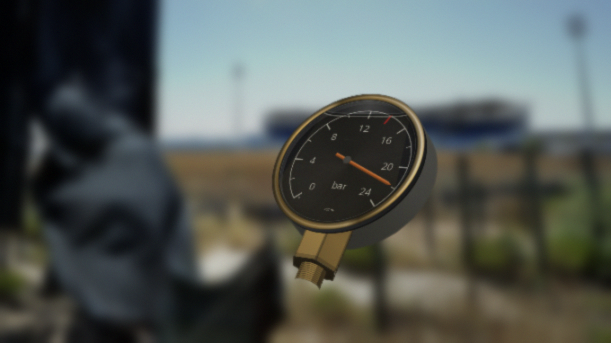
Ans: 22
